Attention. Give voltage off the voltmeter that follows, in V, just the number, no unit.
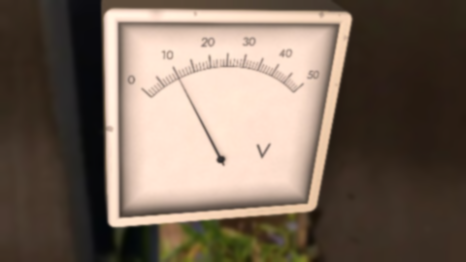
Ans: 10
